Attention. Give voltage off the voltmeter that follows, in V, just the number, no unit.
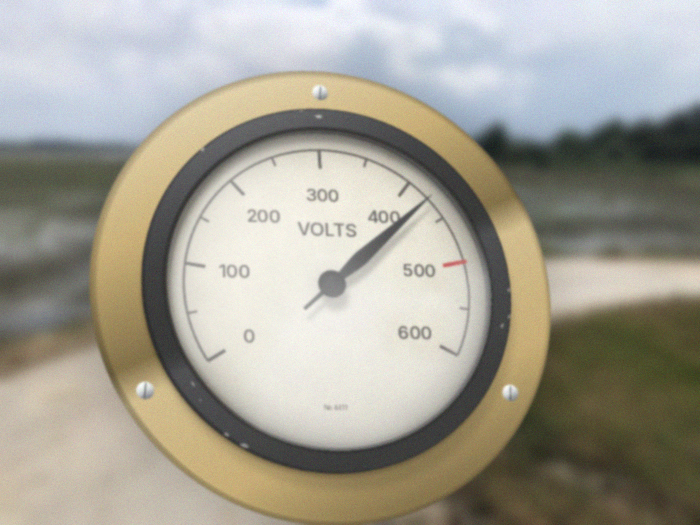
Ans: 425
